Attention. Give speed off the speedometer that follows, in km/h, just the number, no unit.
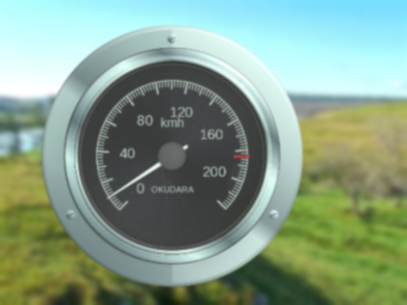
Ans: 10
